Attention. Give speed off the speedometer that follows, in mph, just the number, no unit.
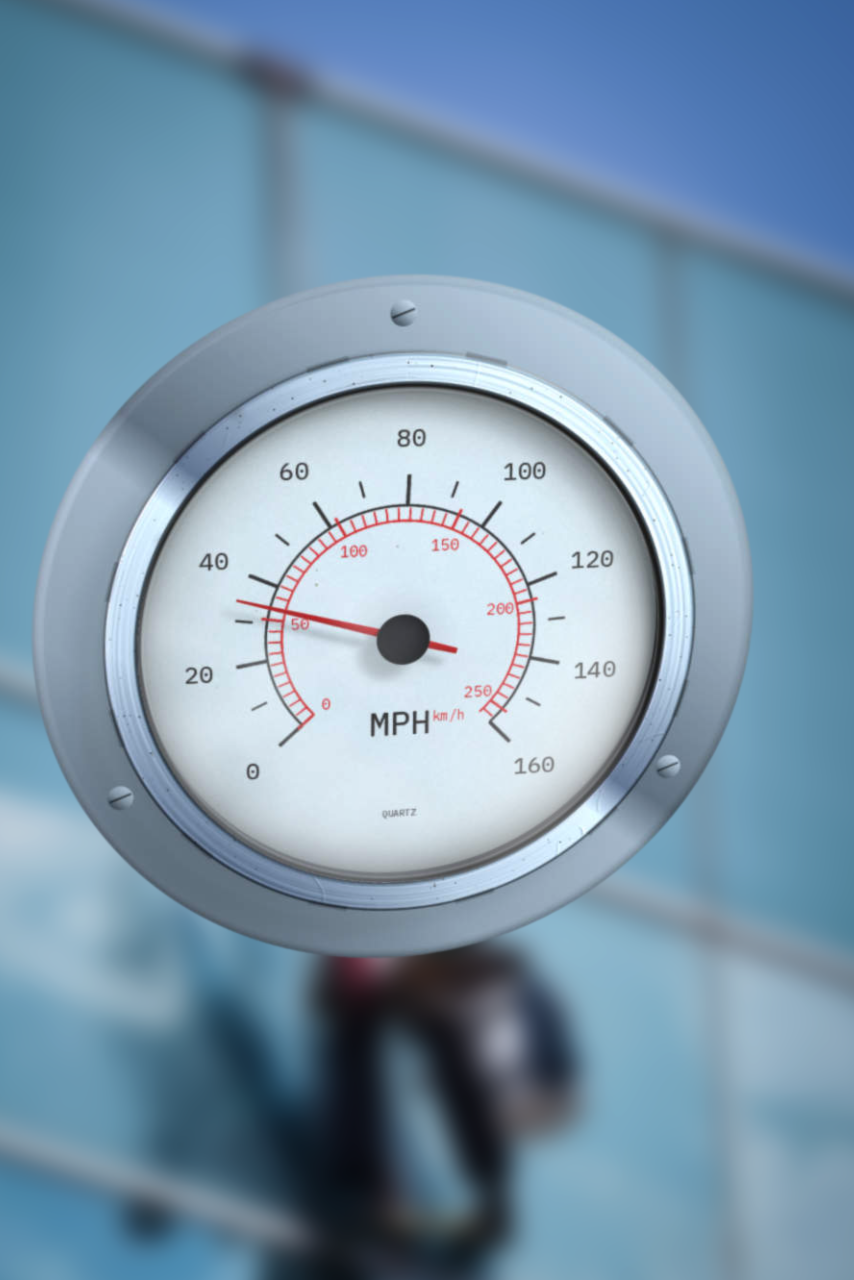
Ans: 35
